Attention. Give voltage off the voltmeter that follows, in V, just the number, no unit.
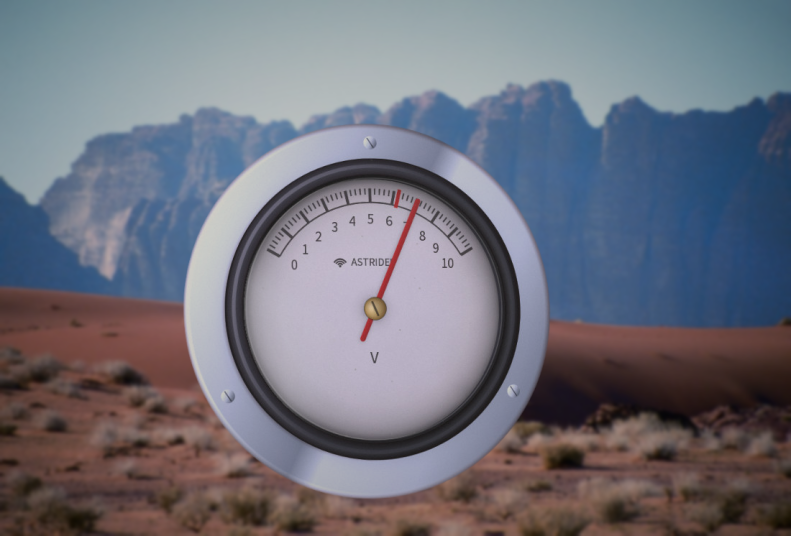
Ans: 7
